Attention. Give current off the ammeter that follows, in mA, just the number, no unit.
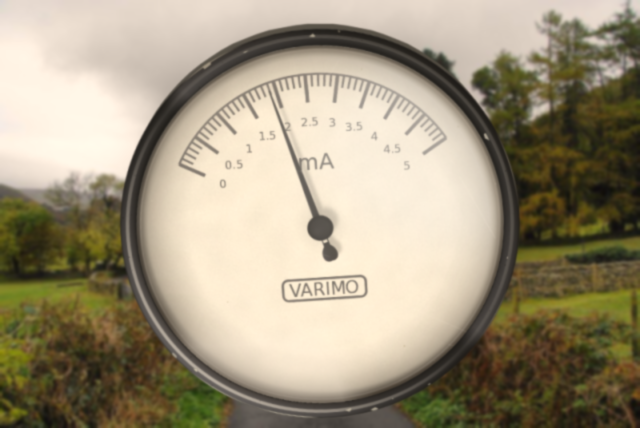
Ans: 1.9
